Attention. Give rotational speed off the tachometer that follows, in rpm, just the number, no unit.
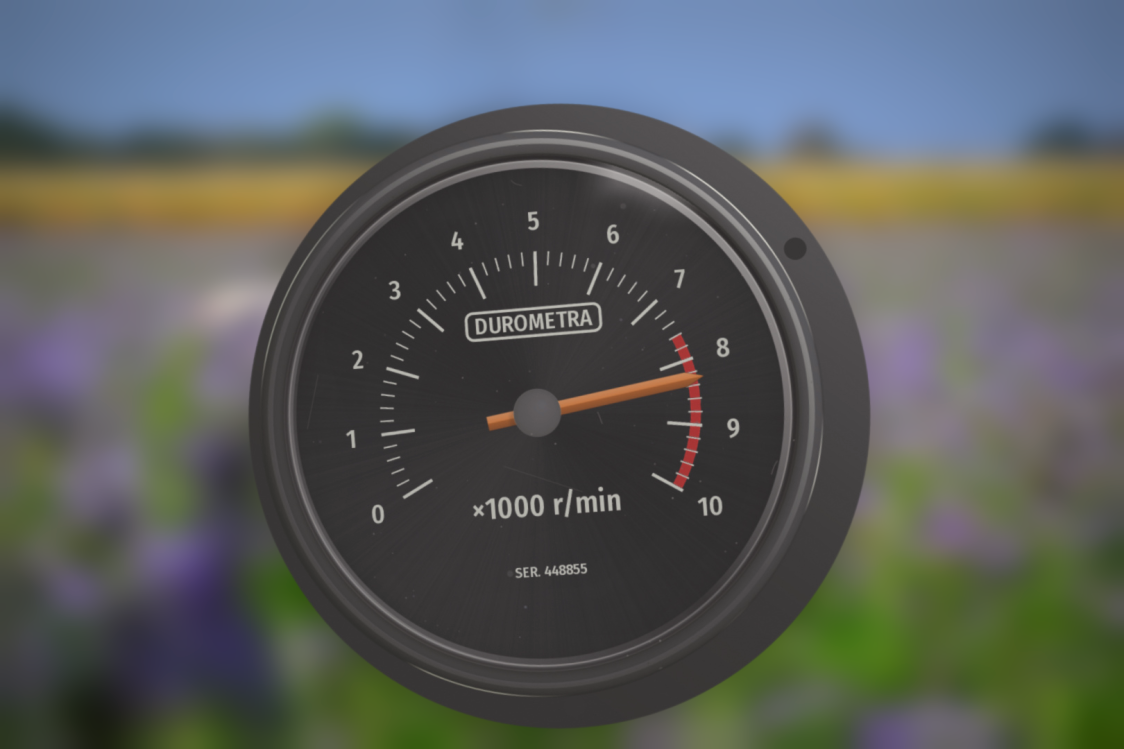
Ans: 8300
